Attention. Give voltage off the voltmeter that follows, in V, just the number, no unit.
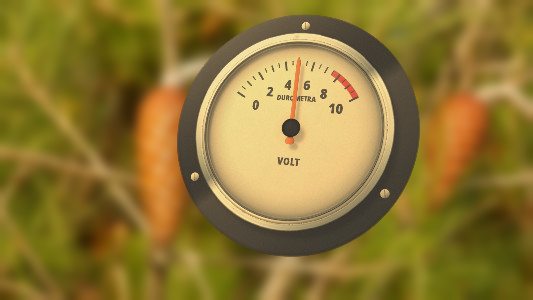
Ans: 5
